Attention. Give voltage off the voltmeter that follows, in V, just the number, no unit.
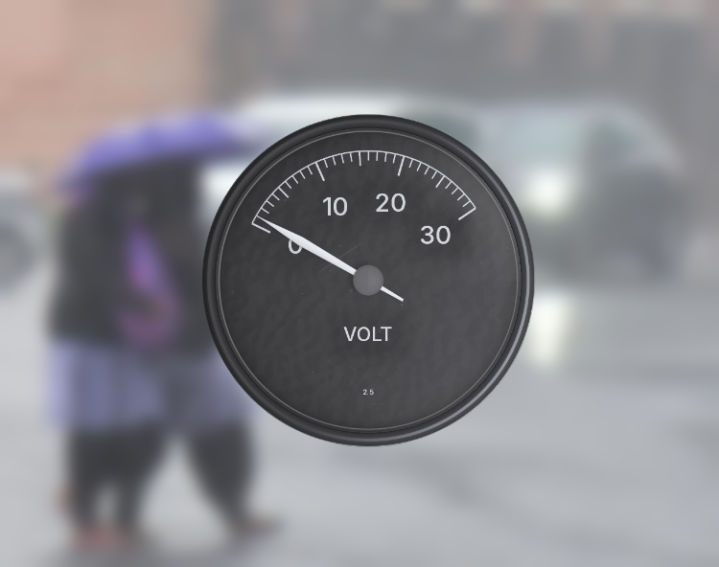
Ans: 1
